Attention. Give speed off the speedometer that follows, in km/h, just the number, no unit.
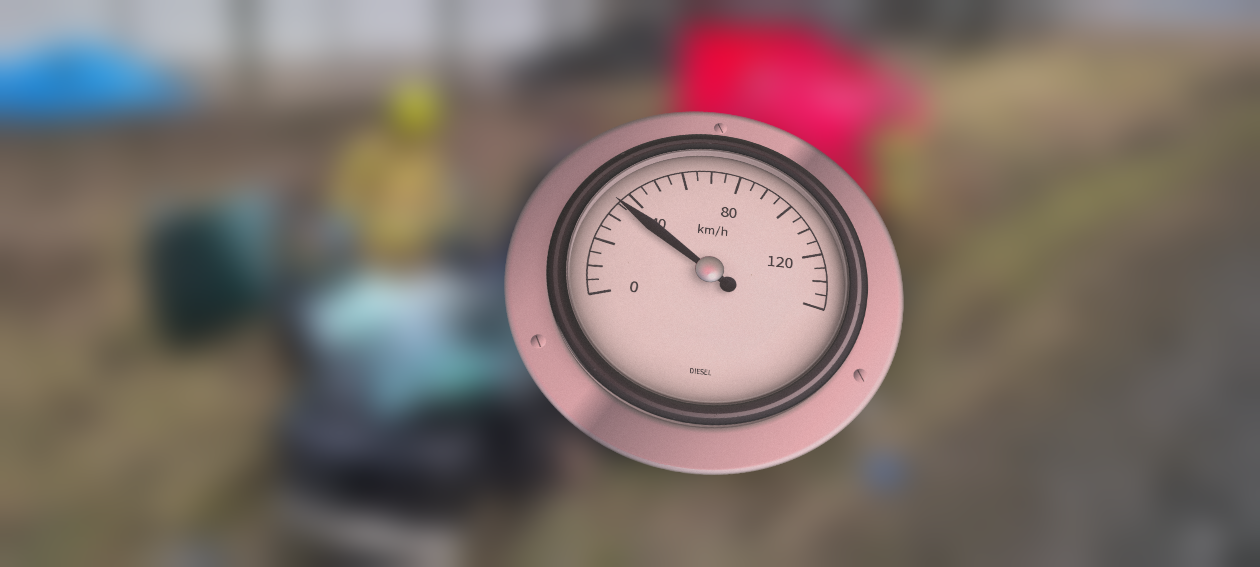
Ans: 35
